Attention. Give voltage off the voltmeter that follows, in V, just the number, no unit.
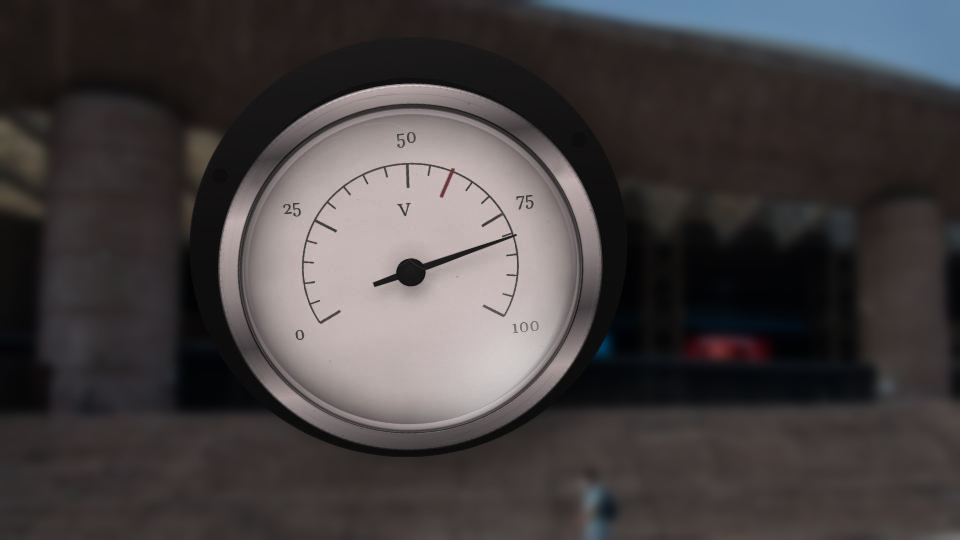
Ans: 80
